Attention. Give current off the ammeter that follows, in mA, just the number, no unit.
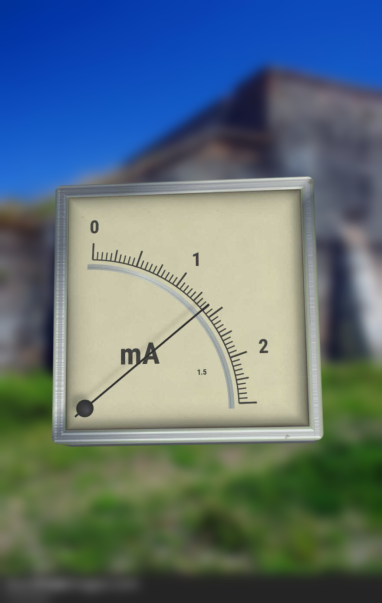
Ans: 1.4
